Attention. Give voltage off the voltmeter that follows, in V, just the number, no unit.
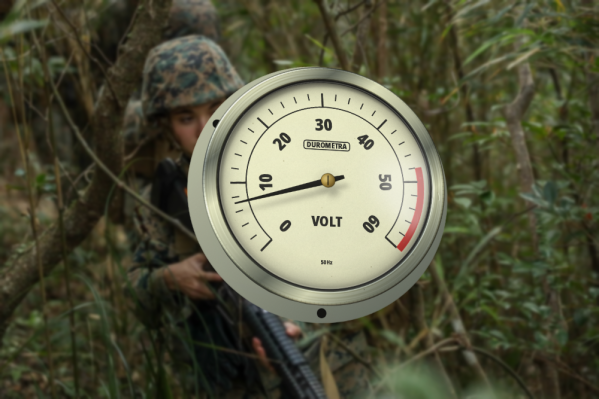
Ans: 7
